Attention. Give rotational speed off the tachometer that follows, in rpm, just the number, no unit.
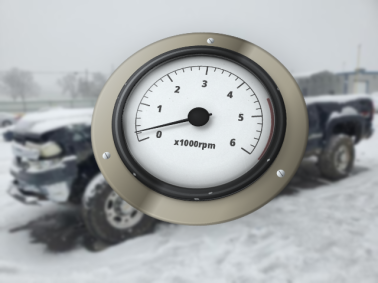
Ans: 200
